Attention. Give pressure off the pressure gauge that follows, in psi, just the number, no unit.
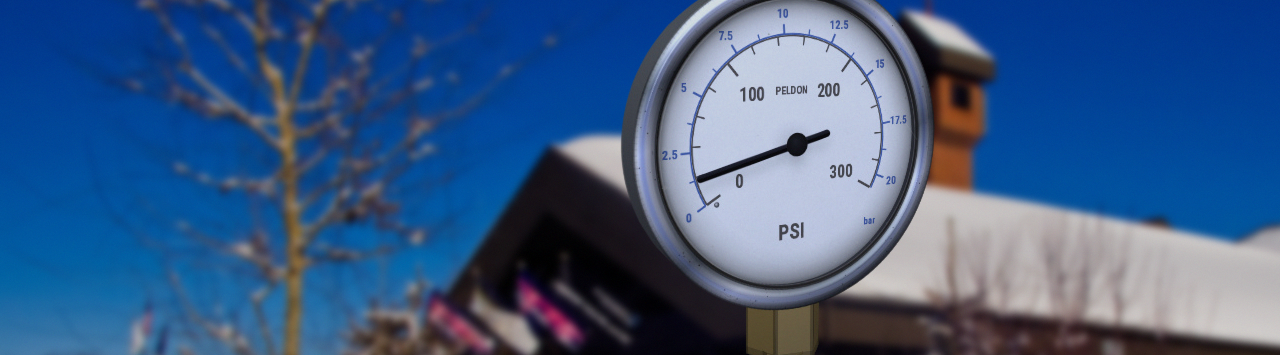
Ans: 20
